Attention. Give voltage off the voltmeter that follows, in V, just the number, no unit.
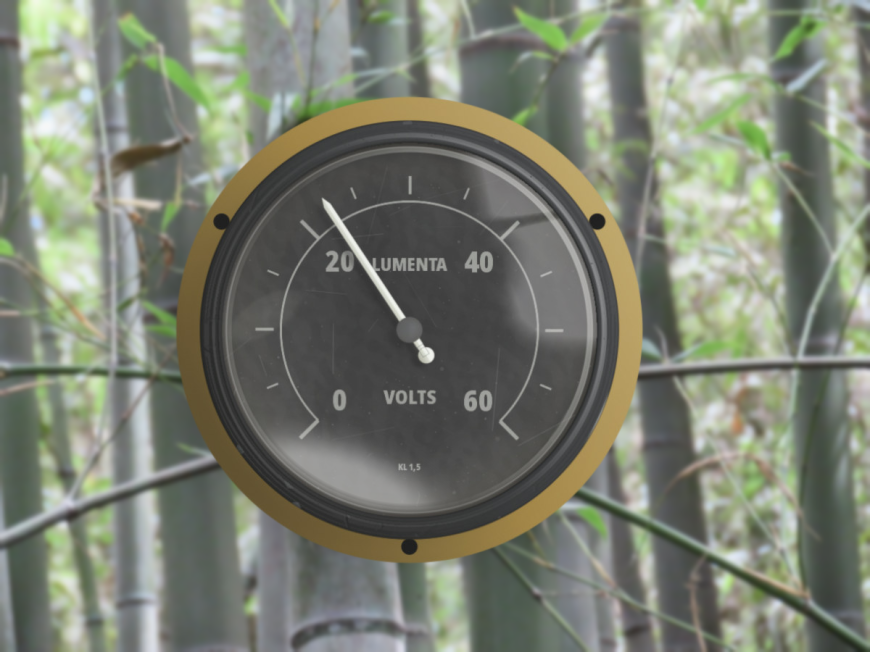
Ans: 22.5
